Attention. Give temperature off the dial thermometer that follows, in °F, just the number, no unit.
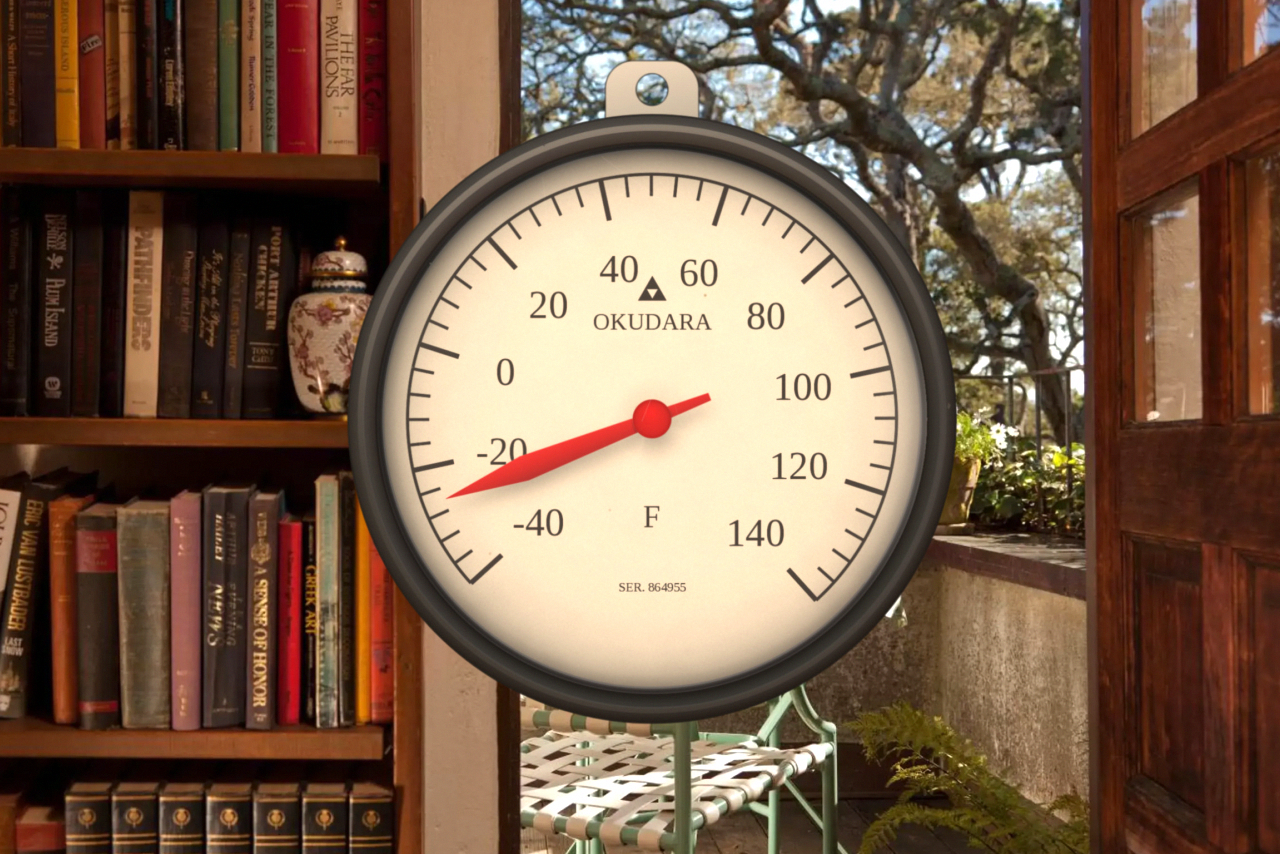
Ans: -26
